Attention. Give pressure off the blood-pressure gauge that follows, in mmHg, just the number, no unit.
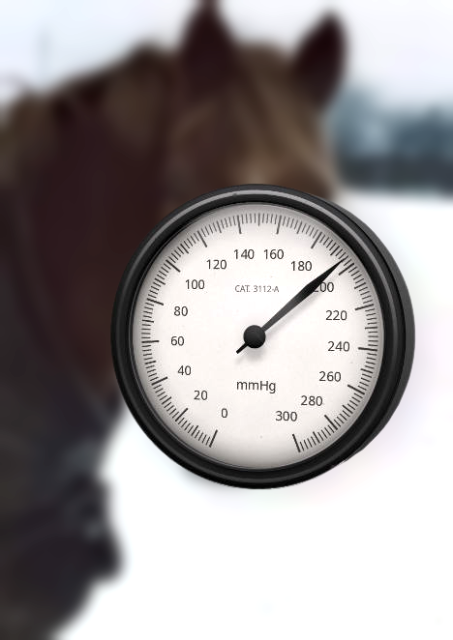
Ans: 196
